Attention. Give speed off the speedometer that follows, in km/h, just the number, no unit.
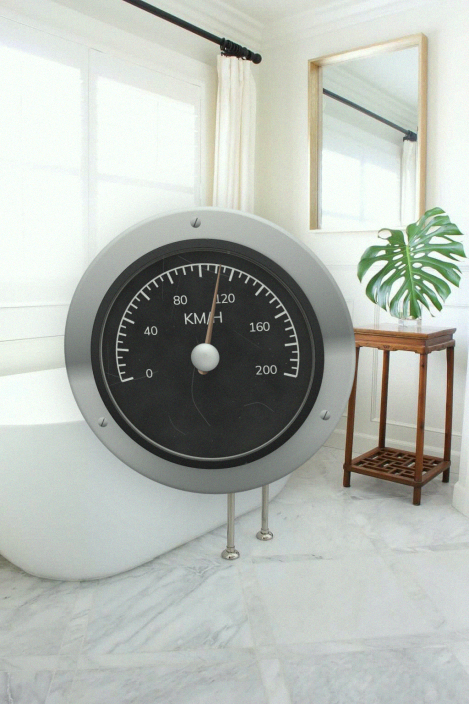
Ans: 112.5
